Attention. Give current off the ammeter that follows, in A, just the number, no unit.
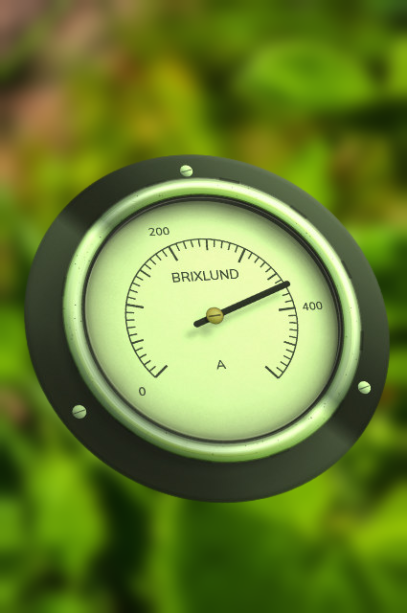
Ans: 370
